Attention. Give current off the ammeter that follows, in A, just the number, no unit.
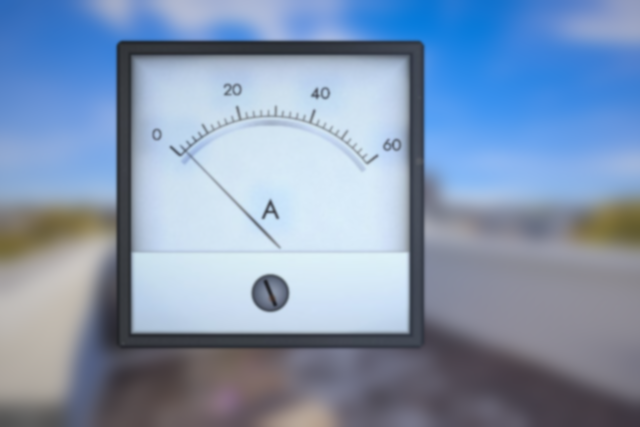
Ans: 2
